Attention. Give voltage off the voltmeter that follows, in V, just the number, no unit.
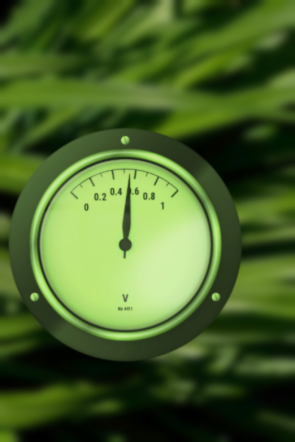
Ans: 0.55
